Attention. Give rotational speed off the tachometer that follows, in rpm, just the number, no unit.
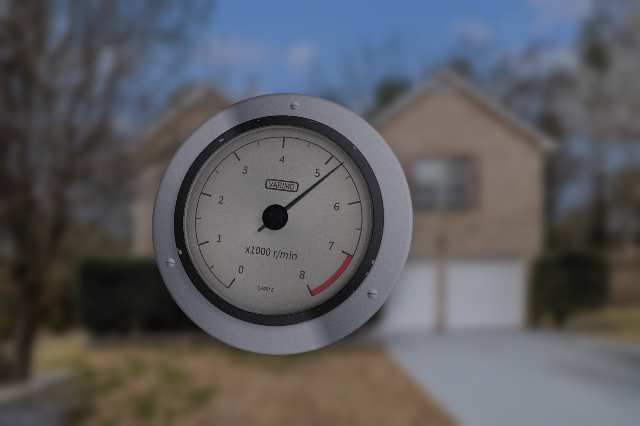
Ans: 5250
